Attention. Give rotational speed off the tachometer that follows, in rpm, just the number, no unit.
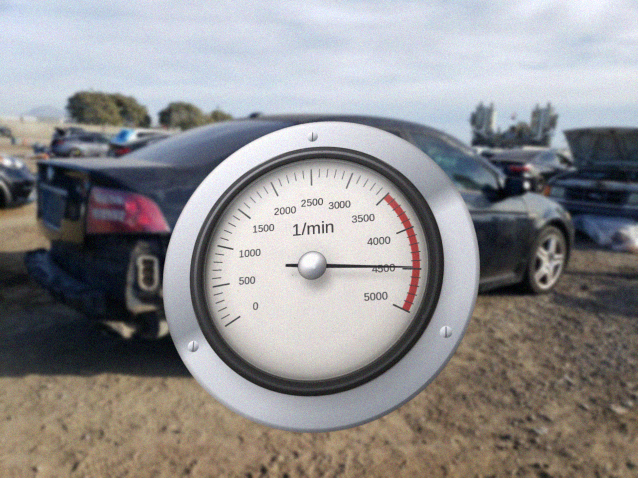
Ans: 4500
